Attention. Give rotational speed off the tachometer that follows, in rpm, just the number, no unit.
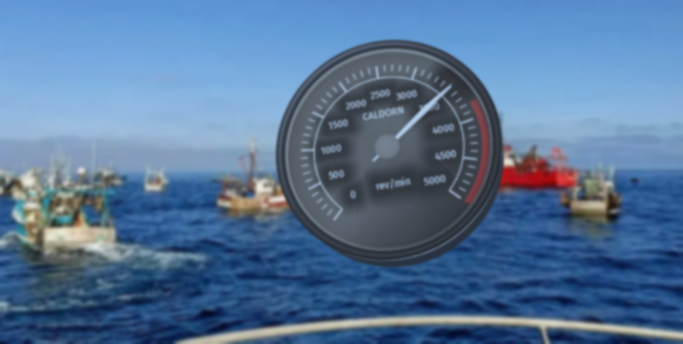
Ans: 3500
